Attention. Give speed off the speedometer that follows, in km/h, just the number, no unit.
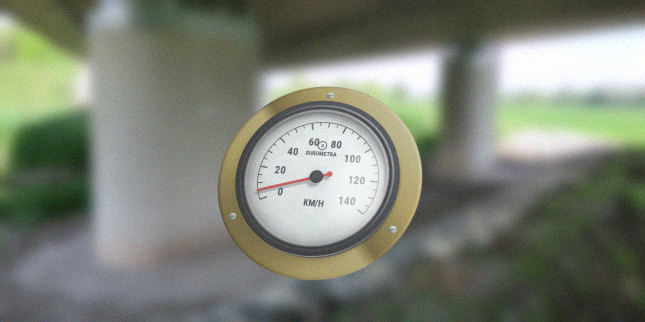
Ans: 5
